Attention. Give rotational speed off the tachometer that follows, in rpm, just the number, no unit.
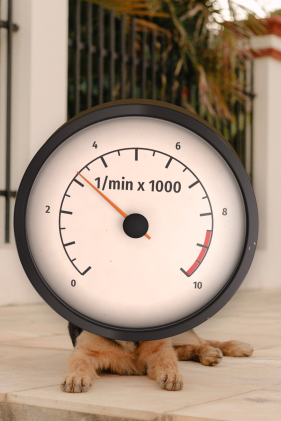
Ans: 3250
